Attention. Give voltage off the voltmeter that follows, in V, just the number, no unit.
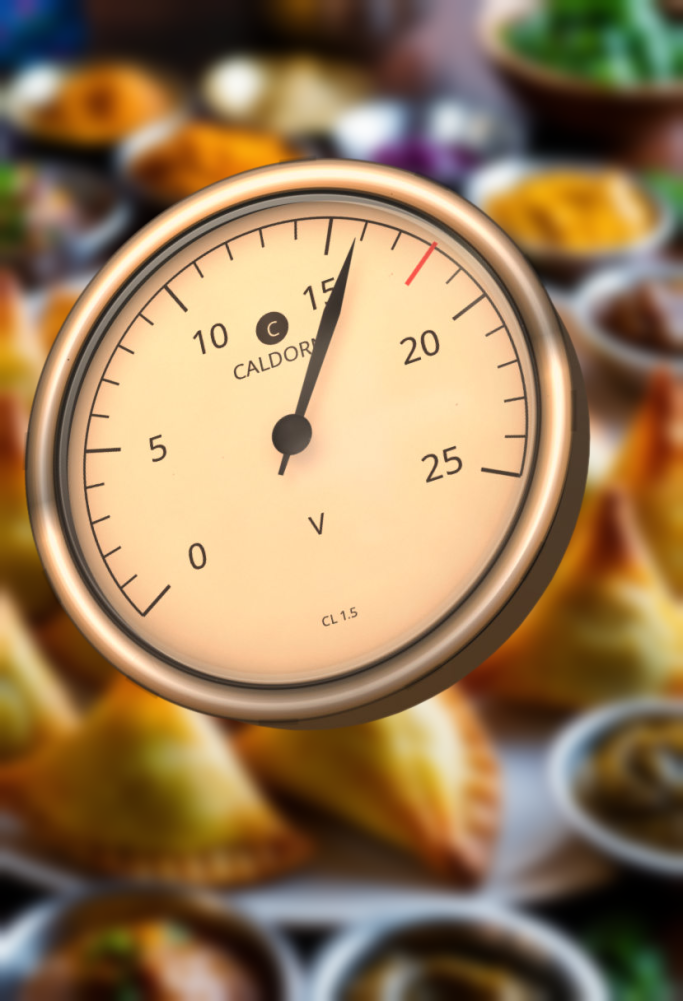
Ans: 16
